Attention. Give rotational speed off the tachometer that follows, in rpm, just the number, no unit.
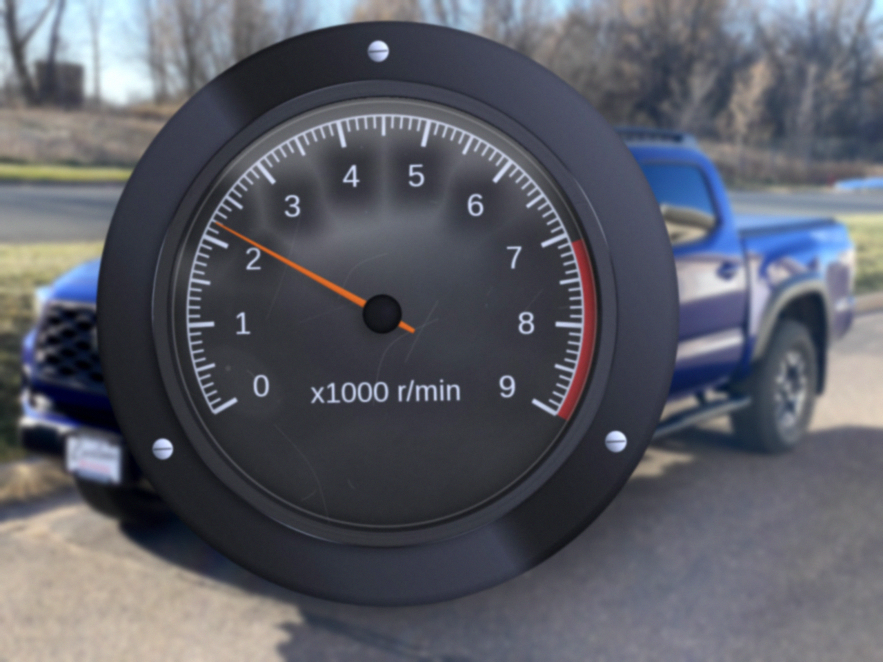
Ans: 2200
